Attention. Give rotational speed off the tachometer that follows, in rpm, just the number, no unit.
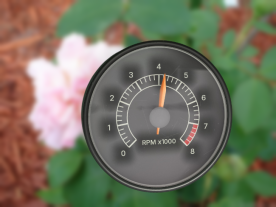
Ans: 4200
